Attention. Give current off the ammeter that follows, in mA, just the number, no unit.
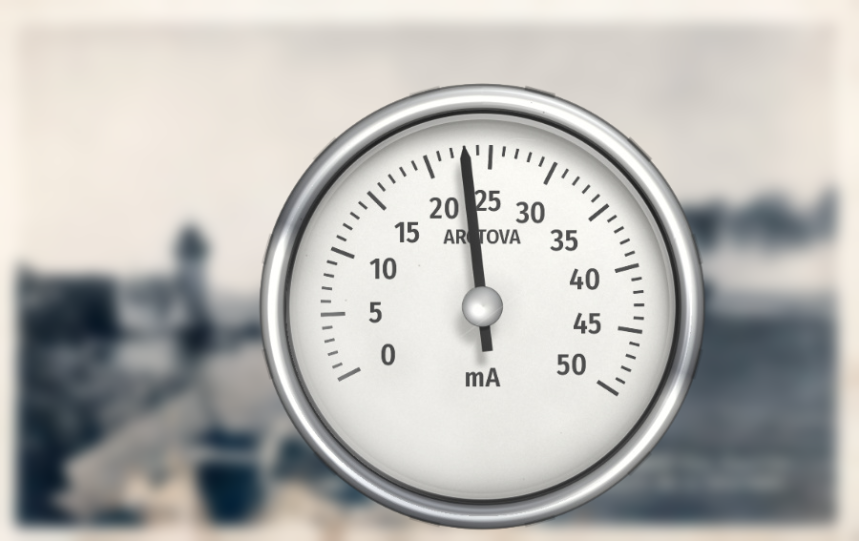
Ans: 23
